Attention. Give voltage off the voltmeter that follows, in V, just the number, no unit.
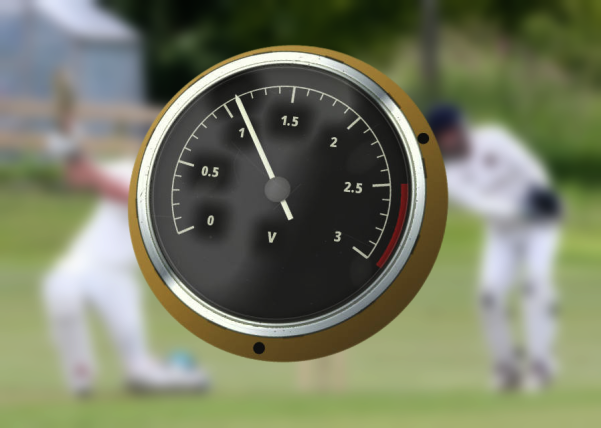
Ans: 1.1
